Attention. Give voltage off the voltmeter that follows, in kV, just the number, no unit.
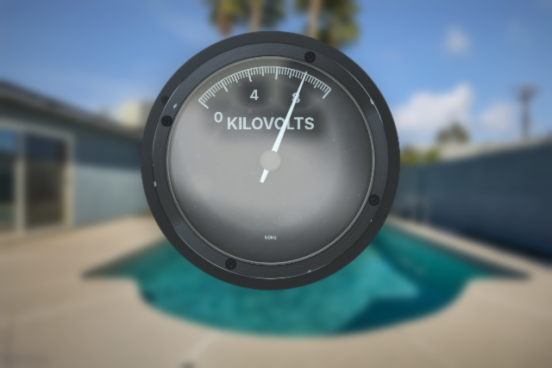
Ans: 8
